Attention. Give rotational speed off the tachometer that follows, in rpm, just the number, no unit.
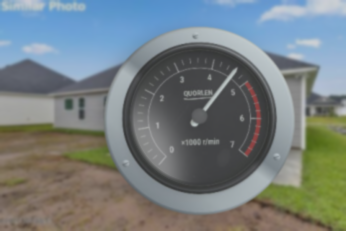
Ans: 4600
